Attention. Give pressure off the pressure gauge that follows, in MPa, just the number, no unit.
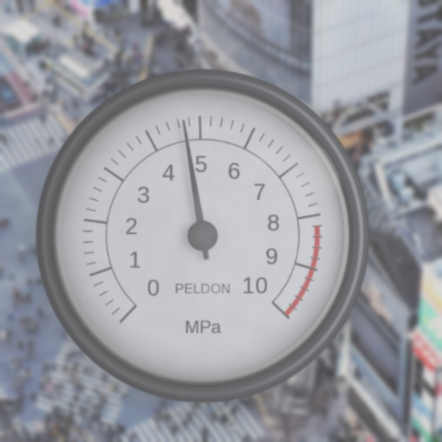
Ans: 4.7
